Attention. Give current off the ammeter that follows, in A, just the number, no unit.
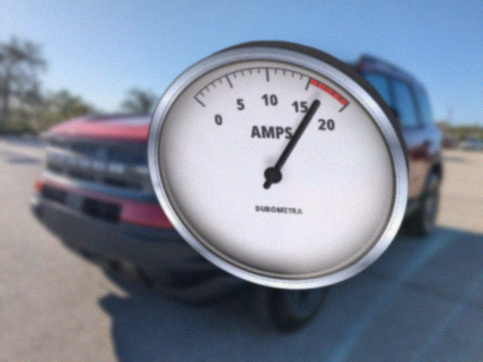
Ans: 17
